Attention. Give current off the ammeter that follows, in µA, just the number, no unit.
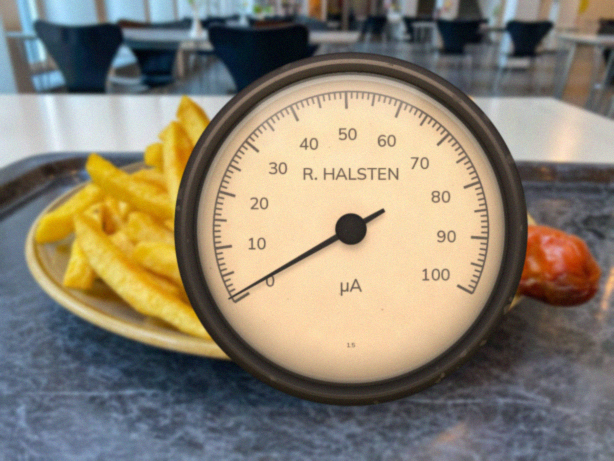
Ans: 1
